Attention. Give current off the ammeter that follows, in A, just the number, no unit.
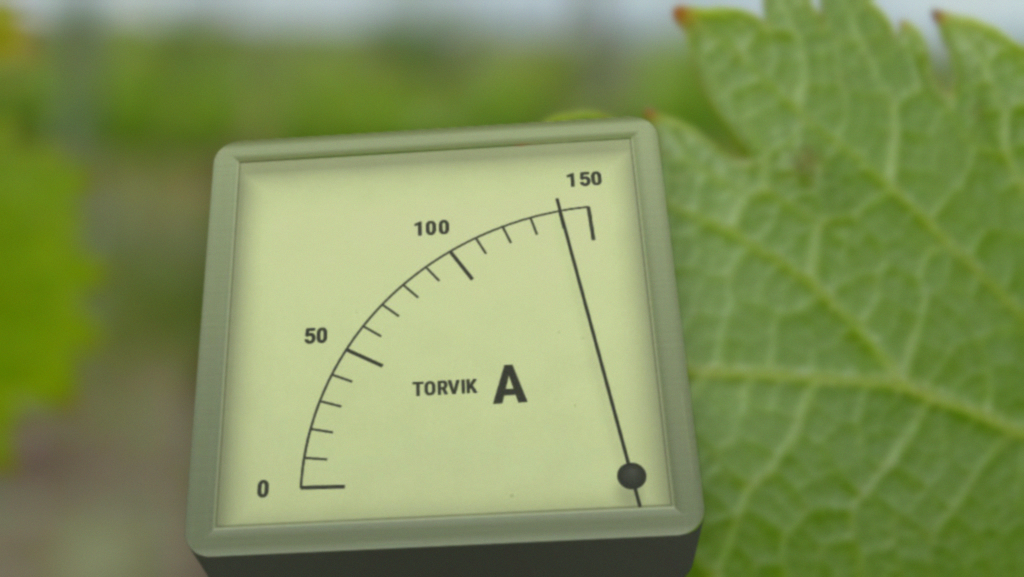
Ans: 140
